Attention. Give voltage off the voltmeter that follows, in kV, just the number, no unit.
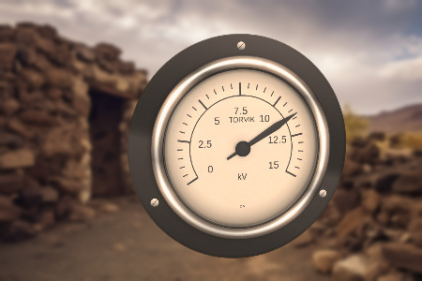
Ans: 11.25
